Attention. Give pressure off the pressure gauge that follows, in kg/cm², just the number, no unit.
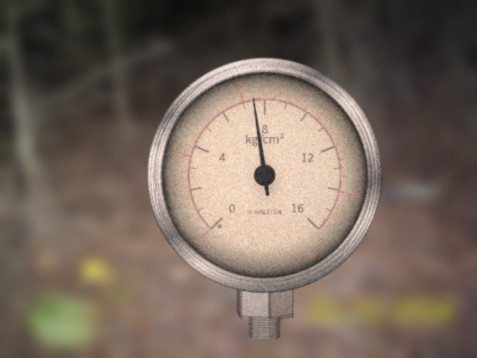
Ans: 7.5
